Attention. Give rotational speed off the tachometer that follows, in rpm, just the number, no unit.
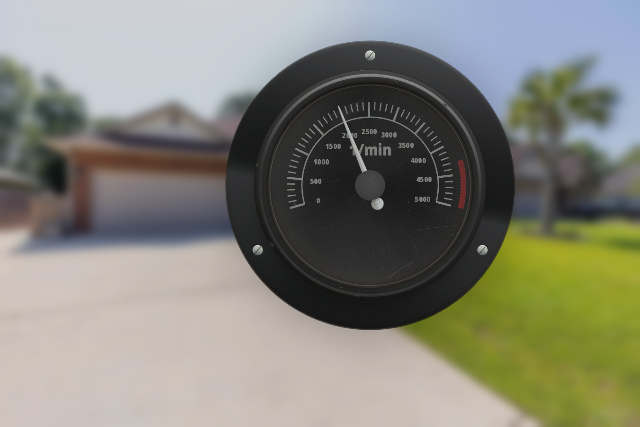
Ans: 2000
